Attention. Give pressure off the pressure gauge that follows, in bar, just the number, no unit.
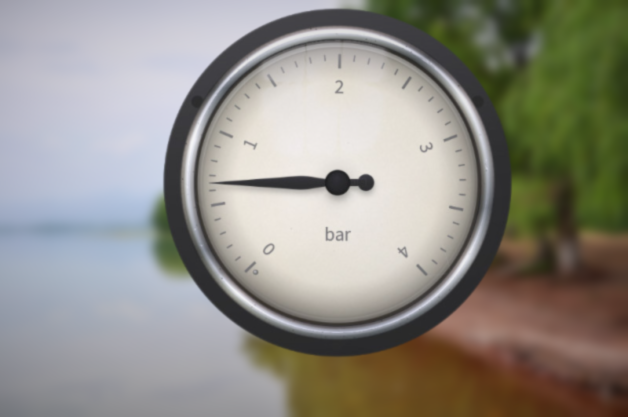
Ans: 0.65
